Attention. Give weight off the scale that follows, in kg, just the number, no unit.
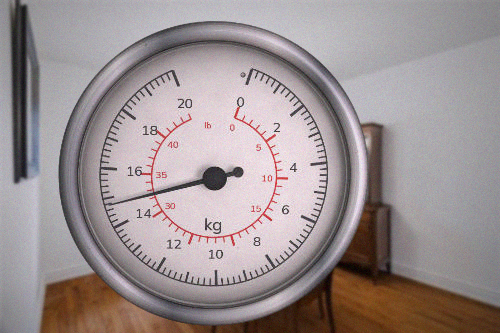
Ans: 14.8
